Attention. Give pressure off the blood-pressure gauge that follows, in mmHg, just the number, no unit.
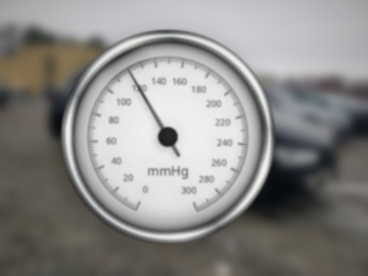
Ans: 120
